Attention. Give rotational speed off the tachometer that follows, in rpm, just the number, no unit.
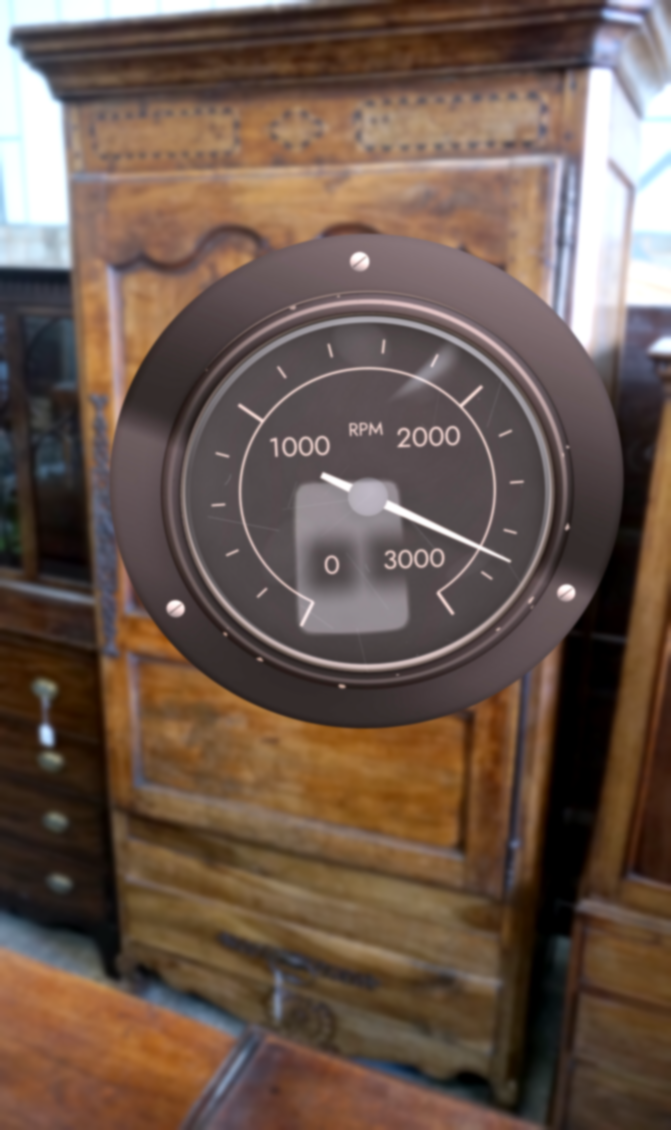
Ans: 2700
